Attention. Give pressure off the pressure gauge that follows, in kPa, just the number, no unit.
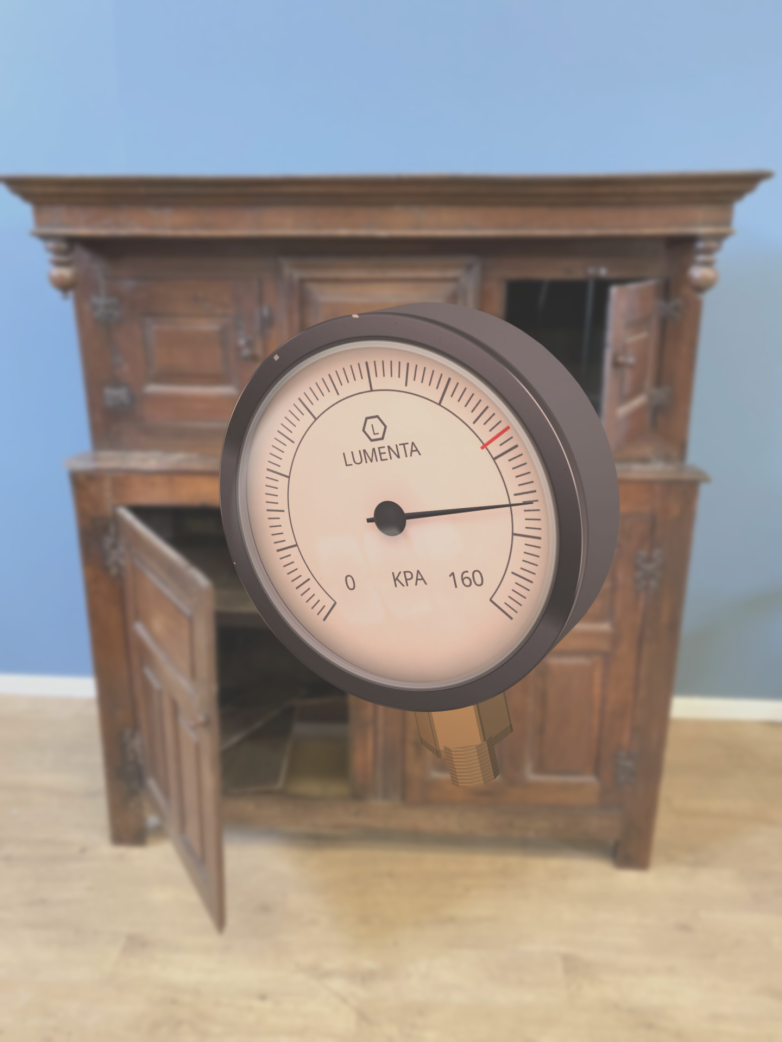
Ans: 132
